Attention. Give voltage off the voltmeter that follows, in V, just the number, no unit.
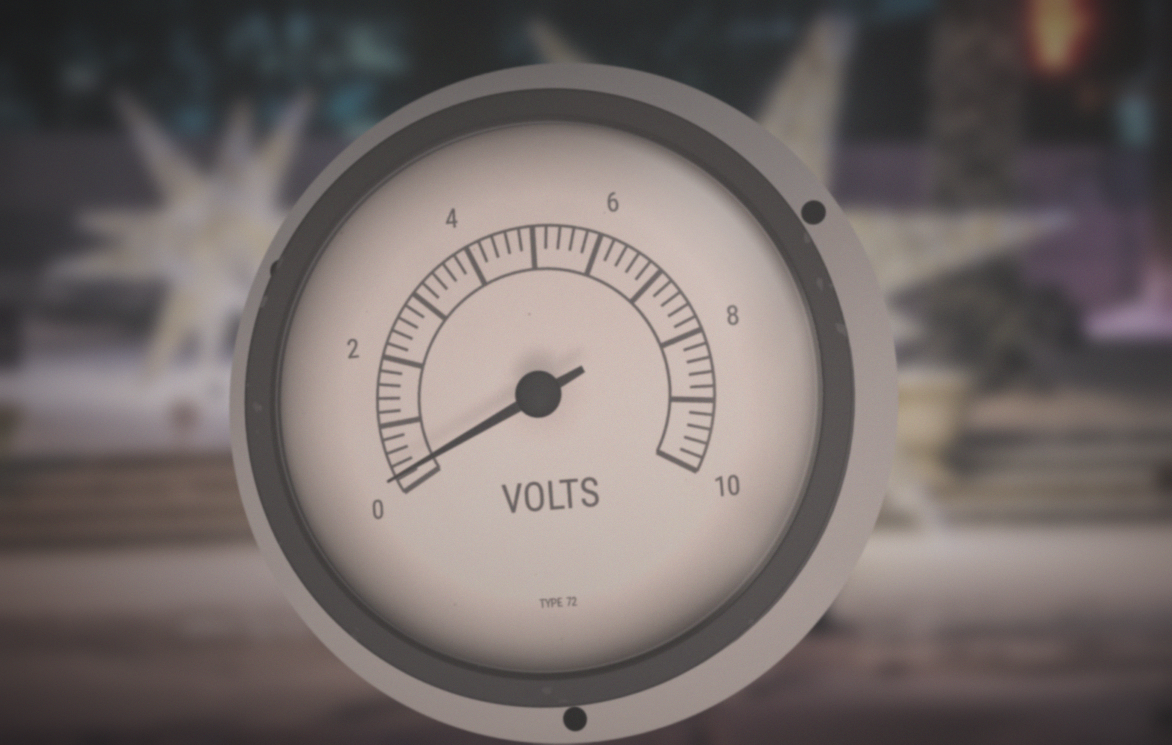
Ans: 0.2
